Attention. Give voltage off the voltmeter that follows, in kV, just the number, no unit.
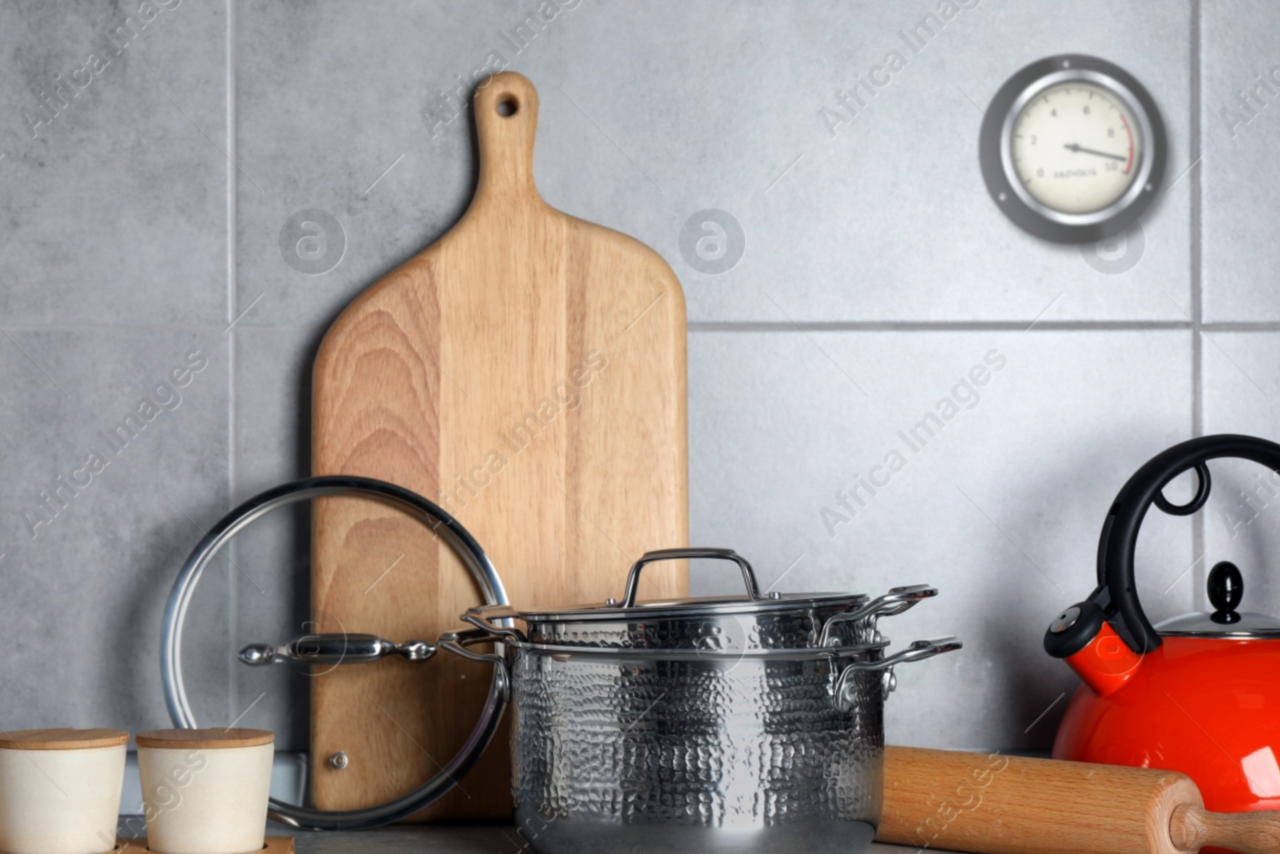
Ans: 9.5
